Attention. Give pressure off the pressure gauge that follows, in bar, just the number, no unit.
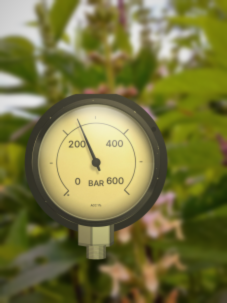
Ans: 250
